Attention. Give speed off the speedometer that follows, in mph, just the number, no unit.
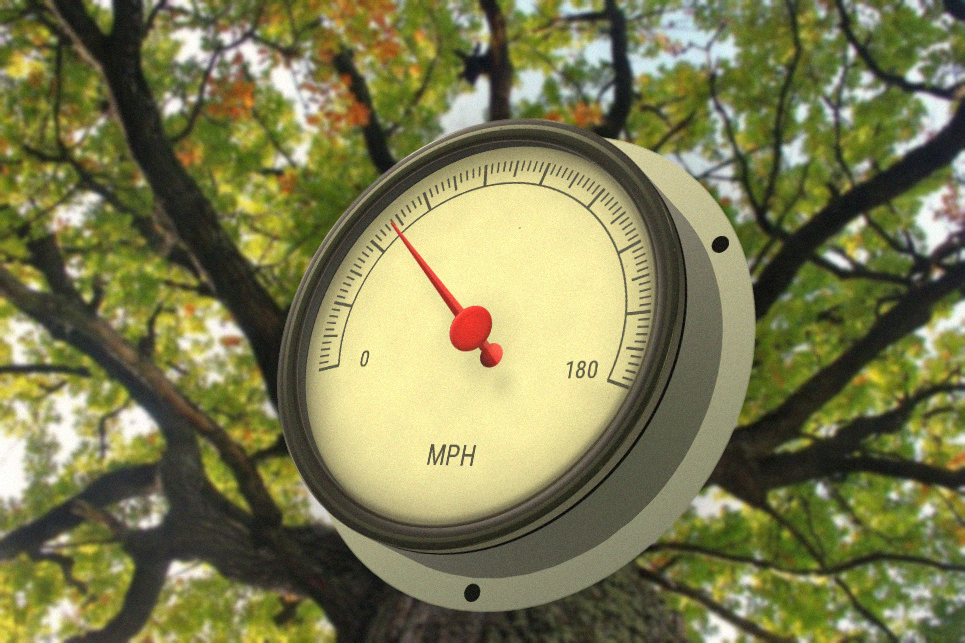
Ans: 48
